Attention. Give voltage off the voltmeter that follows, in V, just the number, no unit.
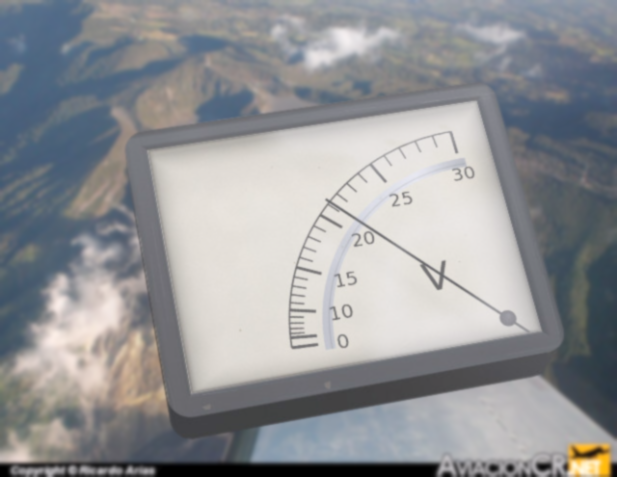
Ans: 21
